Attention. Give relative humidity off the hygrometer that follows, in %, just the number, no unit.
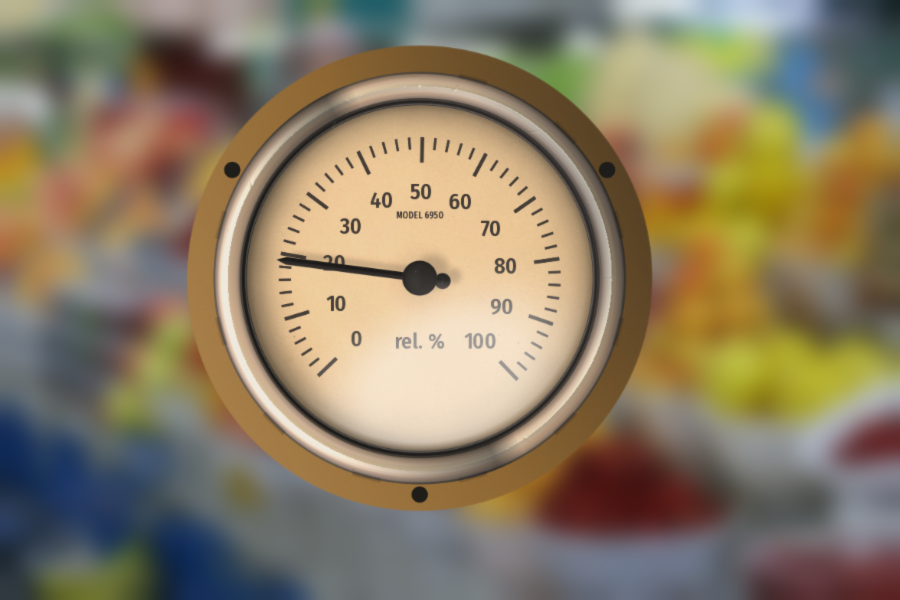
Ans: 19
